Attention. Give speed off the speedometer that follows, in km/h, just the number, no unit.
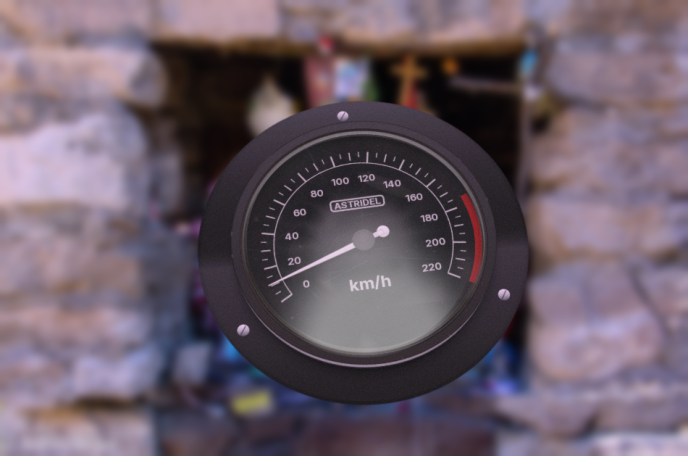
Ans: 10
